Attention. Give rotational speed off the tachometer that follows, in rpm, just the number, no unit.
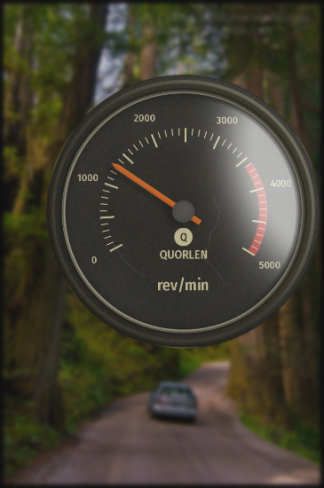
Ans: 1300
